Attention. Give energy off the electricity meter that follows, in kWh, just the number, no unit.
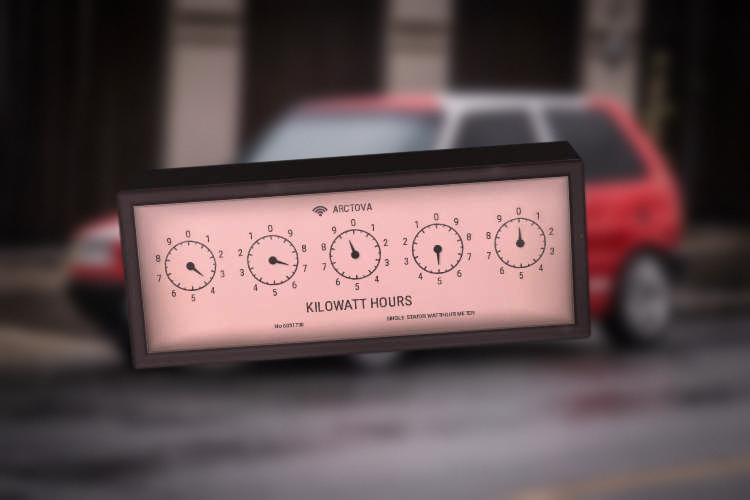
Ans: 36950
